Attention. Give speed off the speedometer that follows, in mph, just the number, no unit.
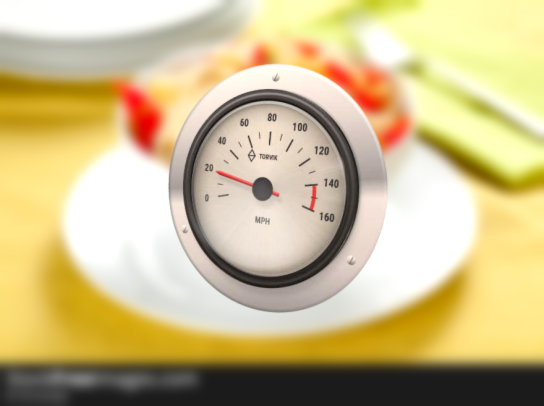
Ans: 20
